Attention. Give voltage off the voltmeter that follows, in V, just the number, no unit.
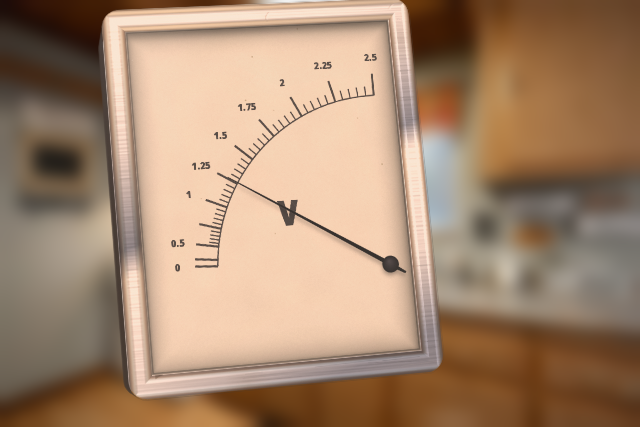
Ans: 1.25
